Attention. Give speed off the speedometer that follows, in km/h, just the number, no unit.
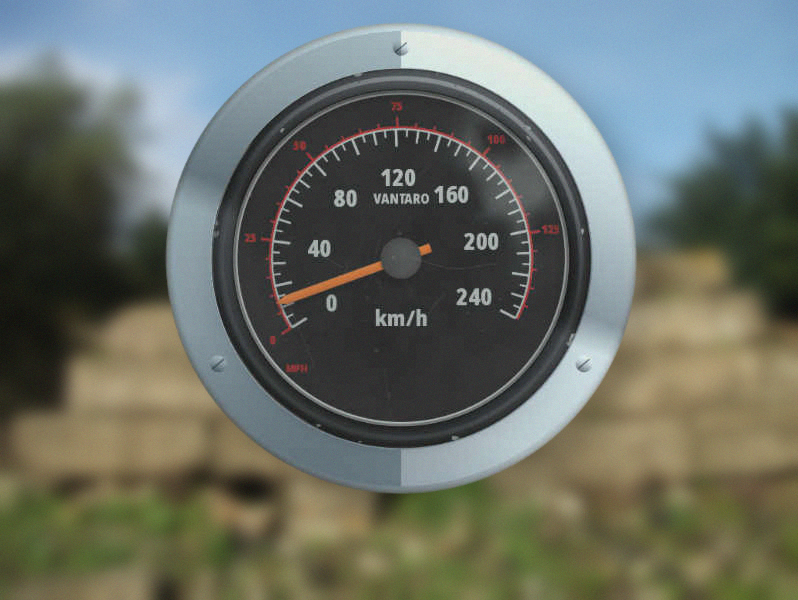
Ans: 12.5
